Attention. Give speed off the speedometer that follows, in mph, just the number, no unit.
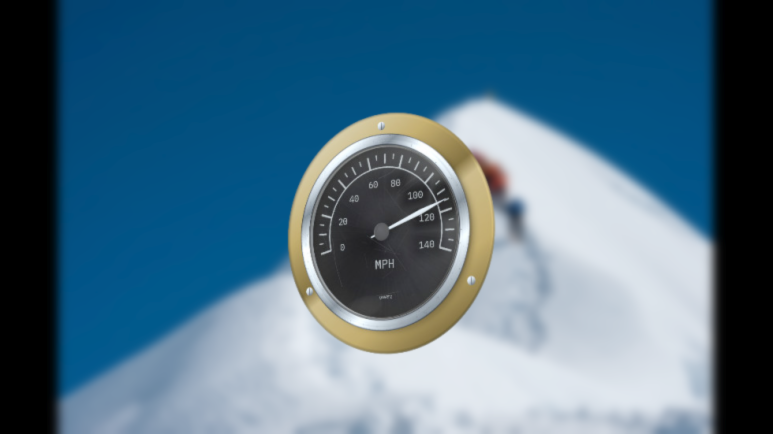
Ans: 115
